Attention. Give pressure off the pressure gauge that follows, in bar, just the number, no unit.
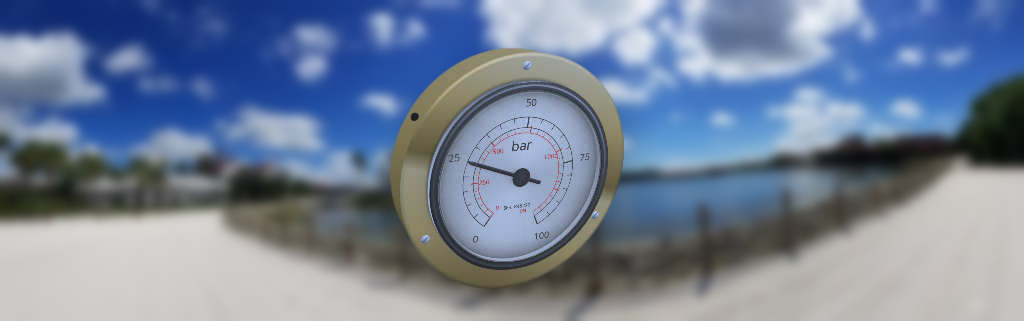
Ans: 25
